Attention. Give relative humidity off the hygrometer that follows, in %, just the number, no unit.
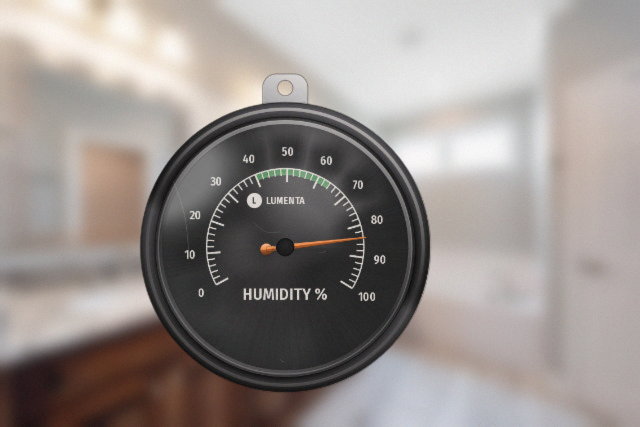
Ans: 84
